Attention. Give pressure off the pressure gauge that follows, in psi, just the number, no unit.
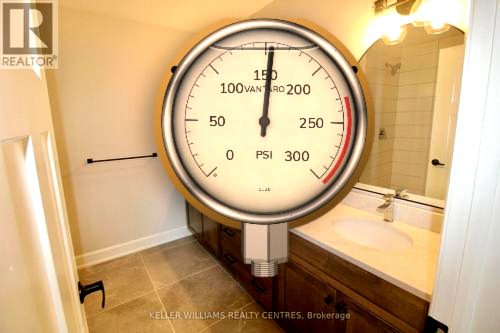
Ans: 155
